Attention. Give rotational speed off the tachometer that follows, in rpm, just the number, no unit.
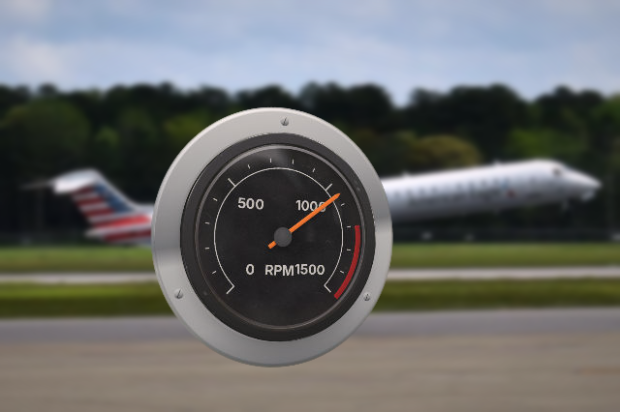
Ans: 1050
